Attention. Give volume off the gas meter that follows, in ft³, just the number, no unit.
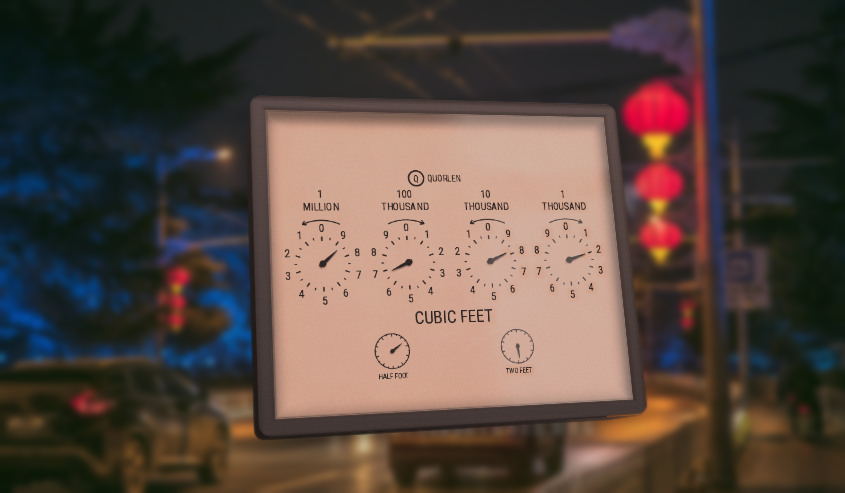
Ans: 868200
